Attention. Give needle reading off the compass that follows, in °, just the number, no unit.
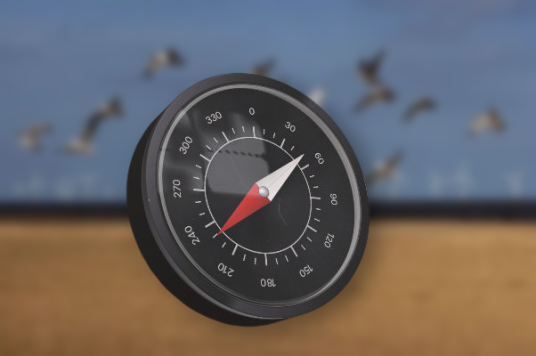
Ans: 230
